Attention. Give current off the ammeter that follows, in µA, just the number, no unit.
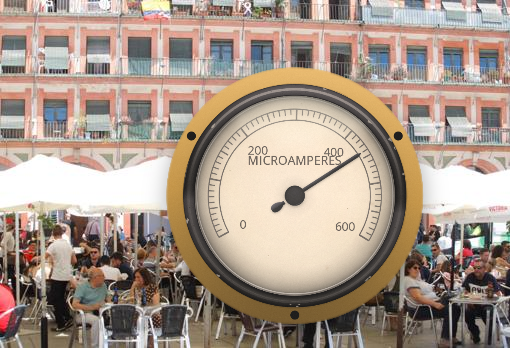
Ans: 440
